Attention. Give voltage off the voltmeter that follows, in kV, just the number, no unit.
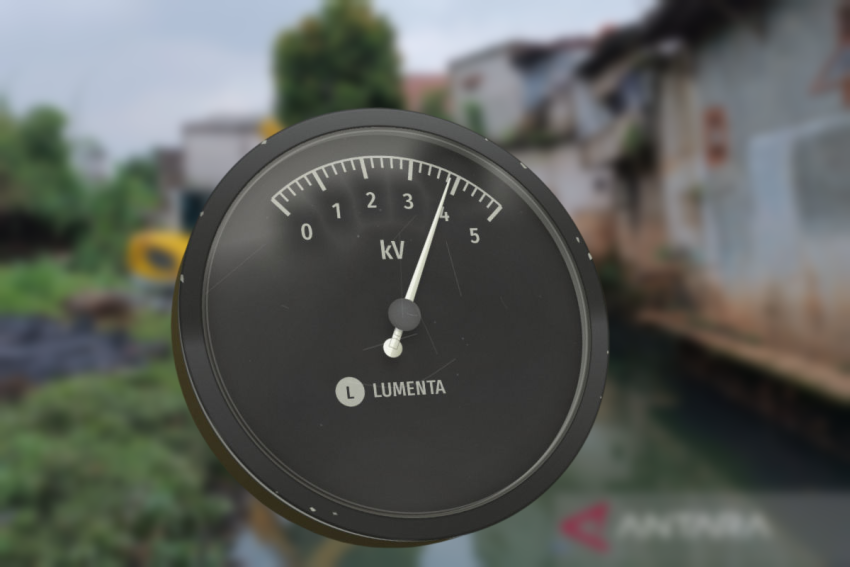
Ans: 3.8
